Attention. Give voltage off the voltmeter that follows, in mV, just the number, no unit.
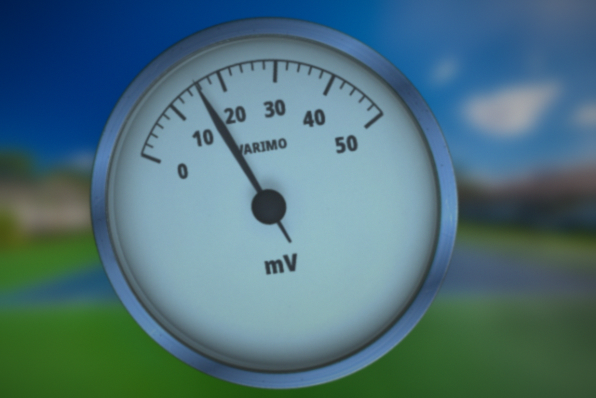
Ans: 16
